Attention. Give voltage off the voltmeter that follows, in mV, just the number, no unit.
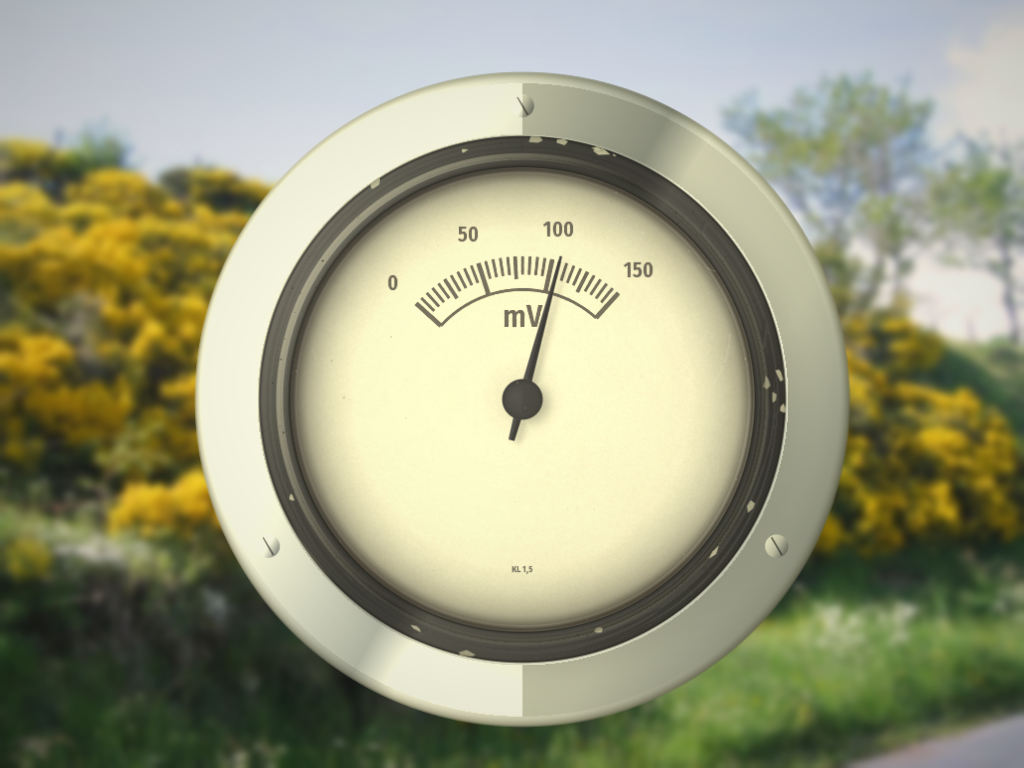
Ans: 105
